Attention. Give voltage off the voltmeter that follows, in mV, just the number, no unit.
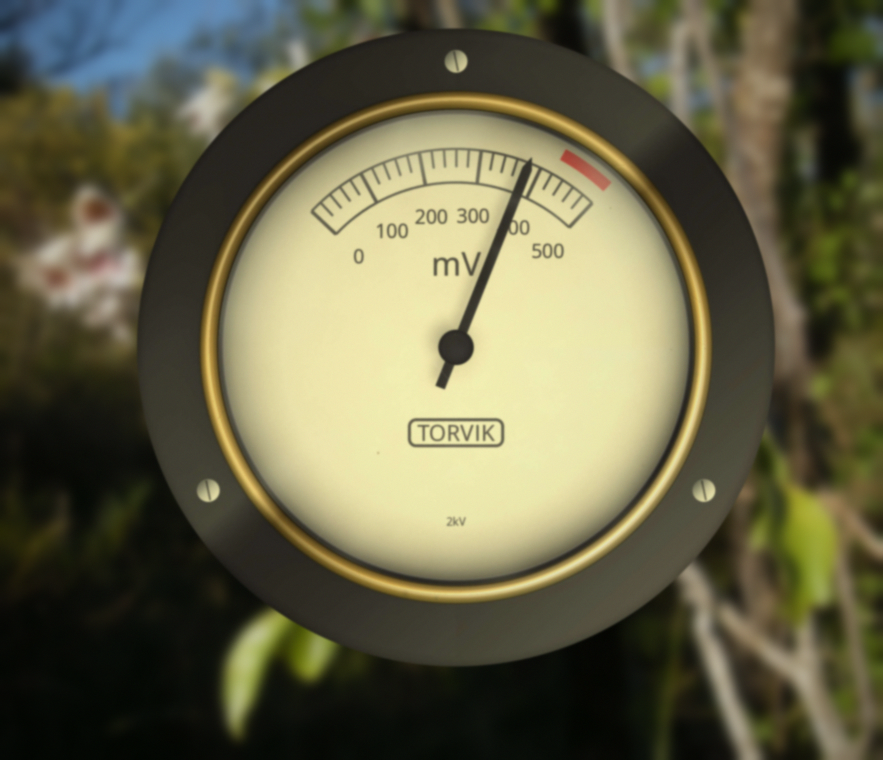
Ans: 380
